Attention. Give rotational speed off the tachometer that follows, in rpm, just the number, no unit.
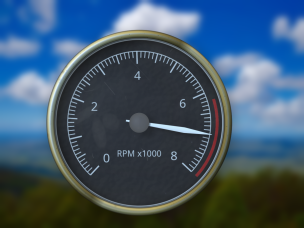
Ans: 7000
